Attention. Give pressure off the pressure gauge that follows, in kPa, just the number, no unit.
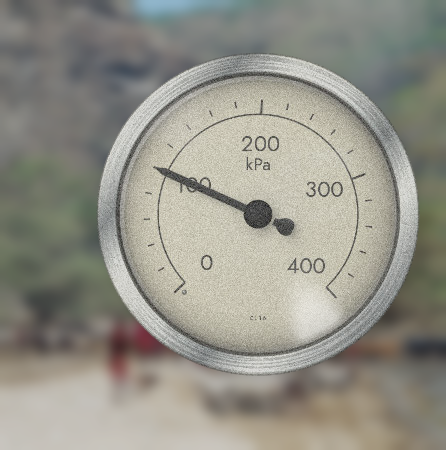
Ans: 100
